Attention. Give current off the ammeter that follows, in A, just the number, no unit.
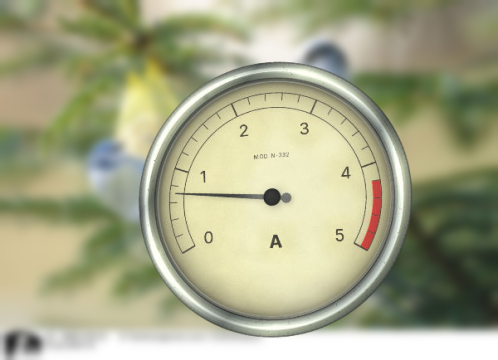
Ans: 0.7
